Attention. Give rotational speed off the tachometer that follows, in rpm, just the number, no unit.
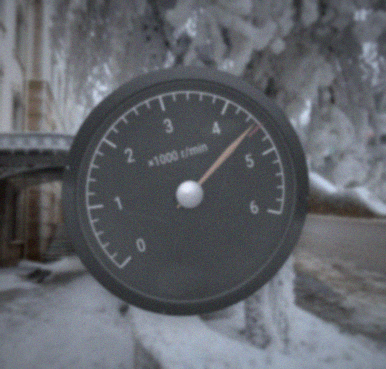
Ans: 4500
